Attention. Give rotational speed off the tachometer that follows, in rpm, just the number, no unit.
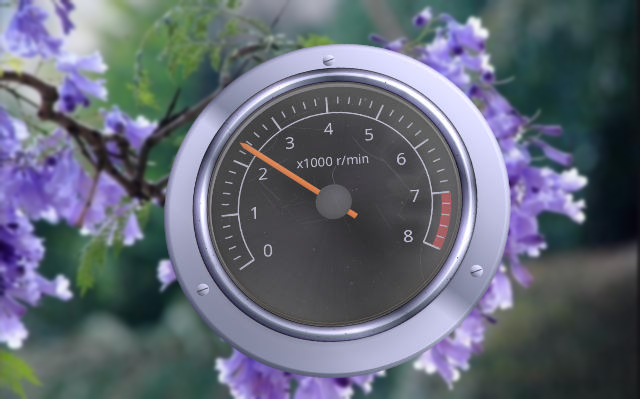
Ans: 2300
